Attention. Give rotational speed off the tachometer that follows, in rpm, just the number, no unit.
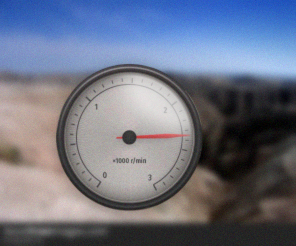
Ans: 2350
